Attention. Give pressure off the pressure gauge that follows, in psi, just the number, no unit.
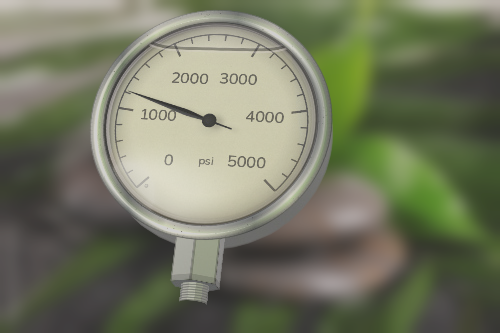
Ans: 1200
